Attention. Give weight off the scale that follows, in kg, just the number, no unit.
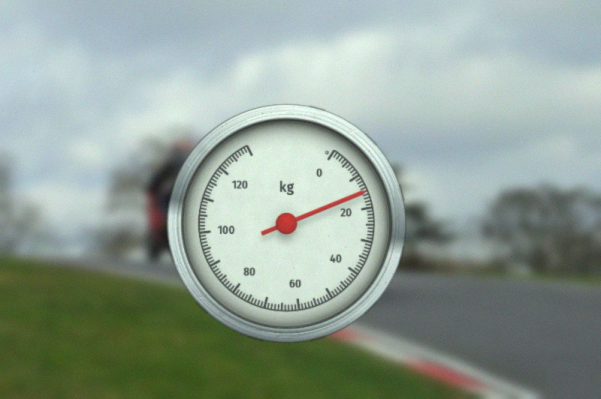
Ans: 15
